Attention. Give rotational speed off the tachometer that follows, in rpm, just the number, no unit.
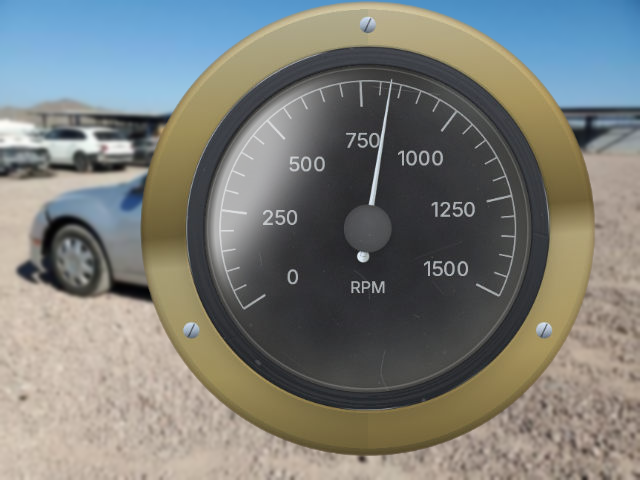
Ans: 825
